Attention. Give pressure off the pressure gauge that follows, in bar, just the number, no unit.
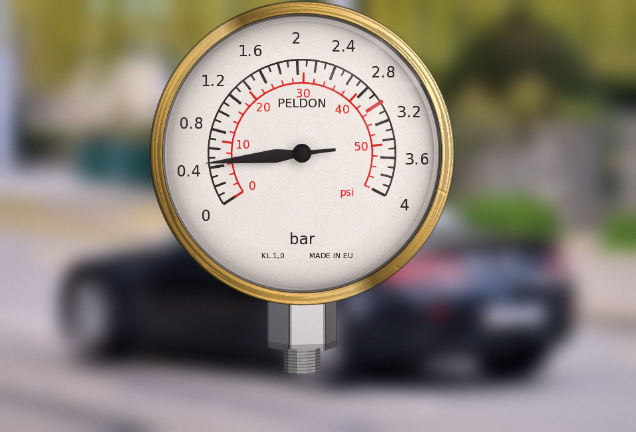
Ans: 0.45
